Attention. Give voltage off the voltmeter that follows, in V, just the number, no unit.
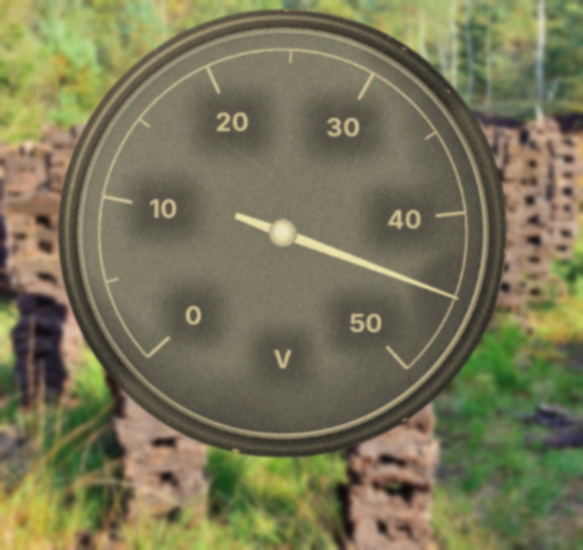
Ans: 45
